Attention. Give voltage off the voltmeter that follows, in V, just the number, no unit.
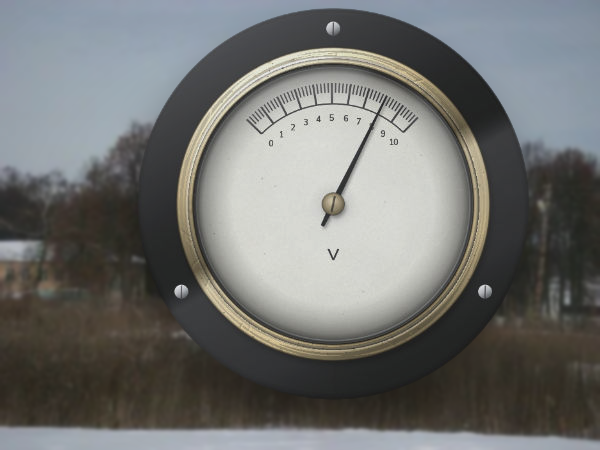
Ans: 8
